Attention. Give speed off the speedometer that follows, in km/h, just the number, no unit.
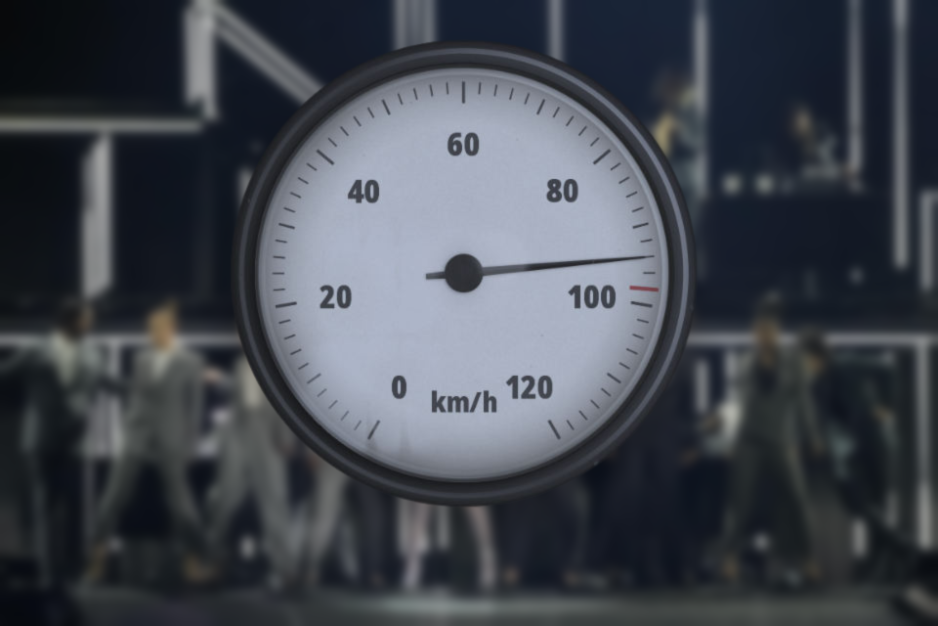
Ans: 94
